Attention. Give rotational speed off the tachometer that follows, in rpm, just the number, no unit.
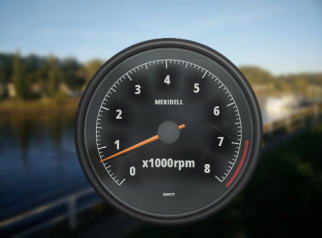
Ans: 700
